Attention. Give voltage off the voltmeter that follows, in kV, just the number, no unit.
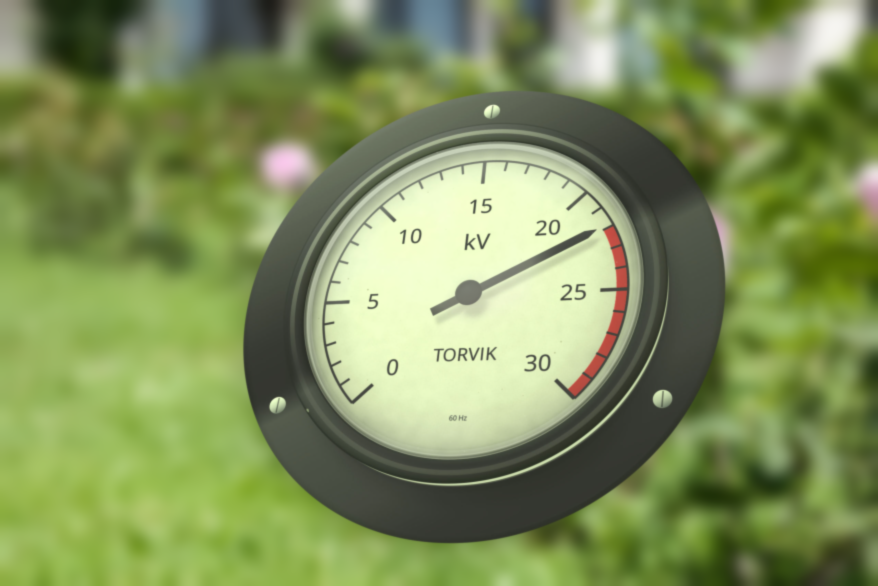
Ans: 22
